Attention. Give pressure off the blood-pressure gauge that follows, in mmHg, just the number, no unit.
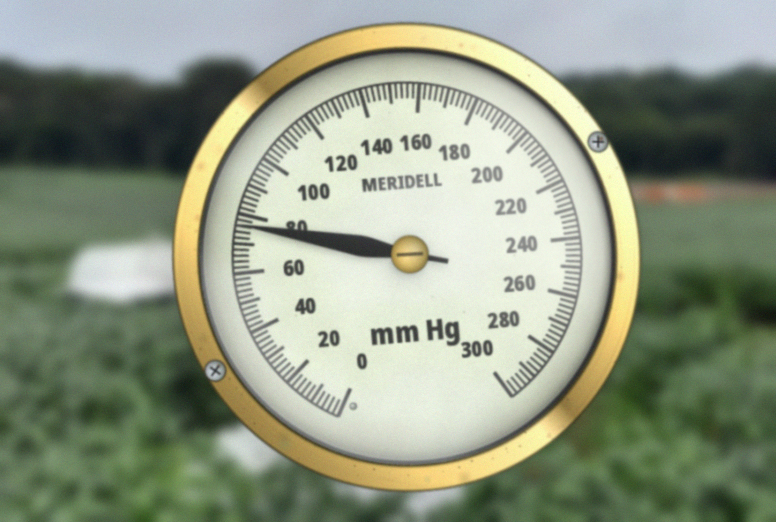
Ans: 76
